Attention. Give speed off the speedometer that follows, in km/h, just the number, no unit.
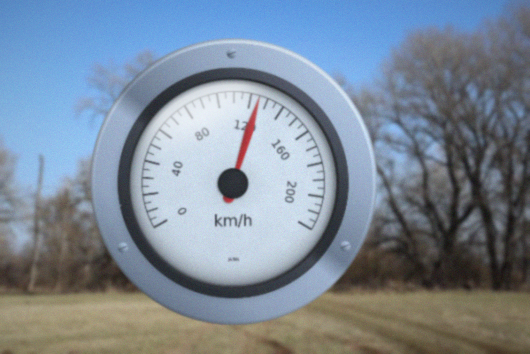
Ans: 125
